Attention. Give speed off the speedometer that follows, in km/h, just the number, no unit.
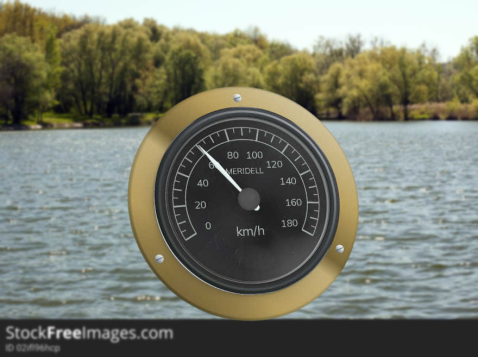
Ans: 60
